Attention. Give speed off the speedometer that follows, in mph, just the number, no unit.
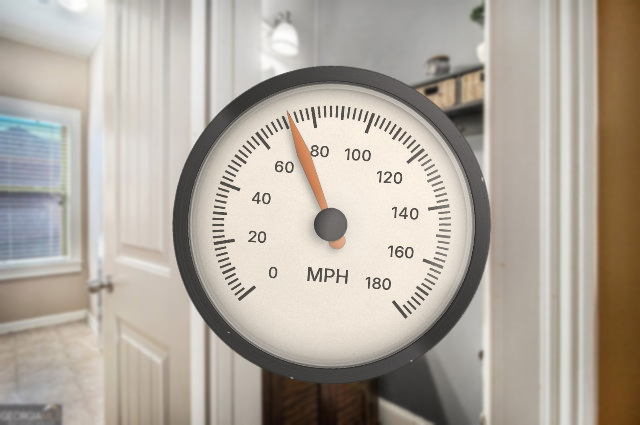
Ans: 72
